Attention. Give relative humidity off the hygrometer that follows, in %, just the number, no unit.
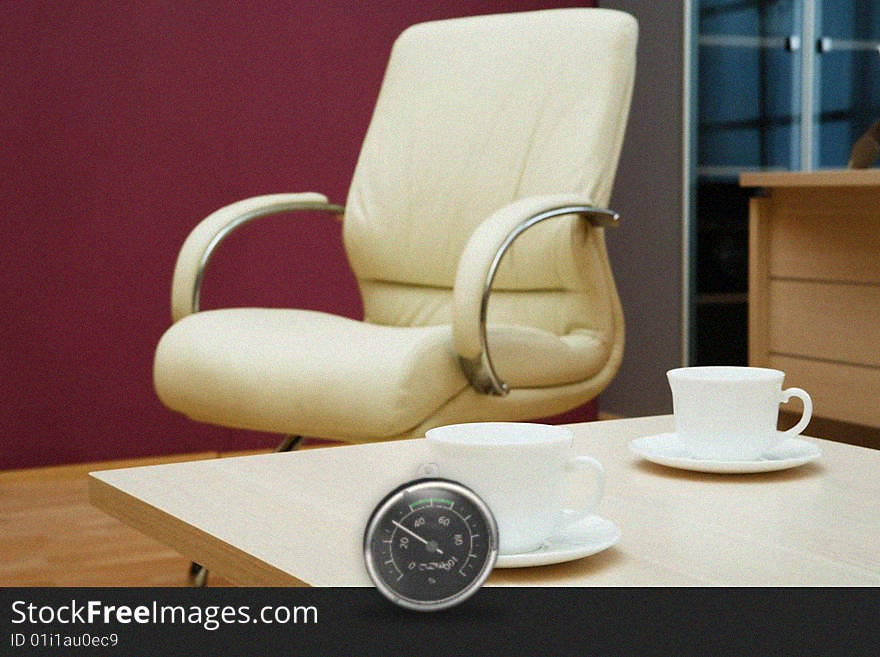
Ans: 30
